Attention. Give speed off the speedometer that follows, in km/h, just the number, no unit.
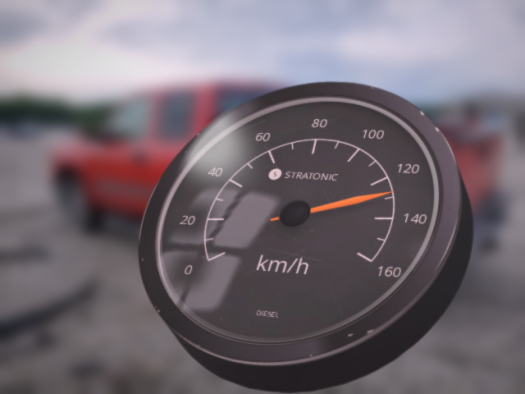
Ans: 130
